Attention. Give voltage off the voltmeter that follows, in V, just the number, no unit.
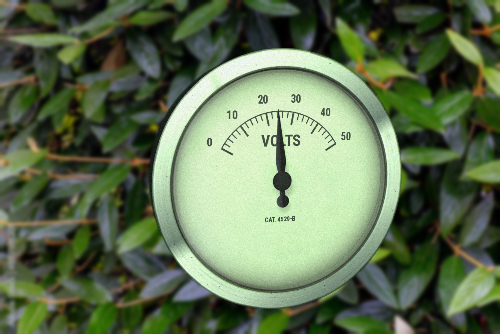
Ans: 24
